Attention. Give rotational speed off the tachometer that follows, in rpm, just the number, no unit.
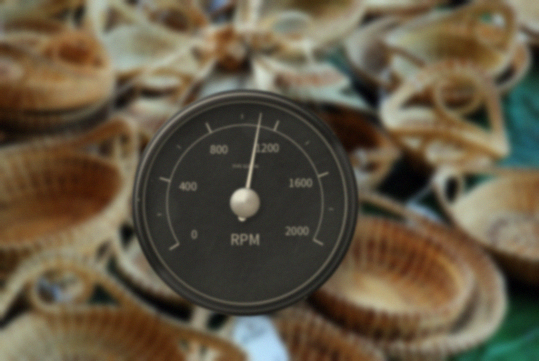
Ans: 1100
